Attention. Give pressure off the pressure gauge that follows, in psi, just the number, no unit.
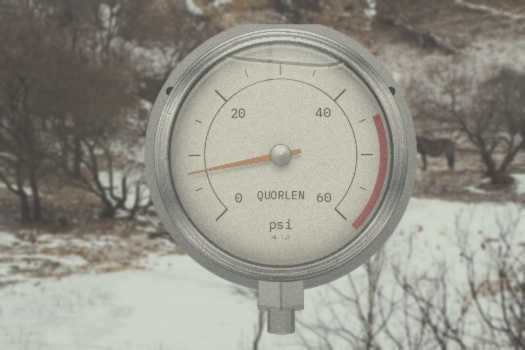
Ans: 7.5
